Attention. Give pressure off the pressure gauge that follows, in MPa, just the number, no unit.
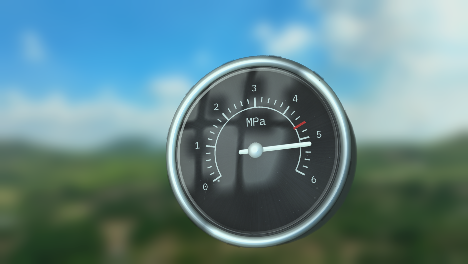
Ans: 5.2
